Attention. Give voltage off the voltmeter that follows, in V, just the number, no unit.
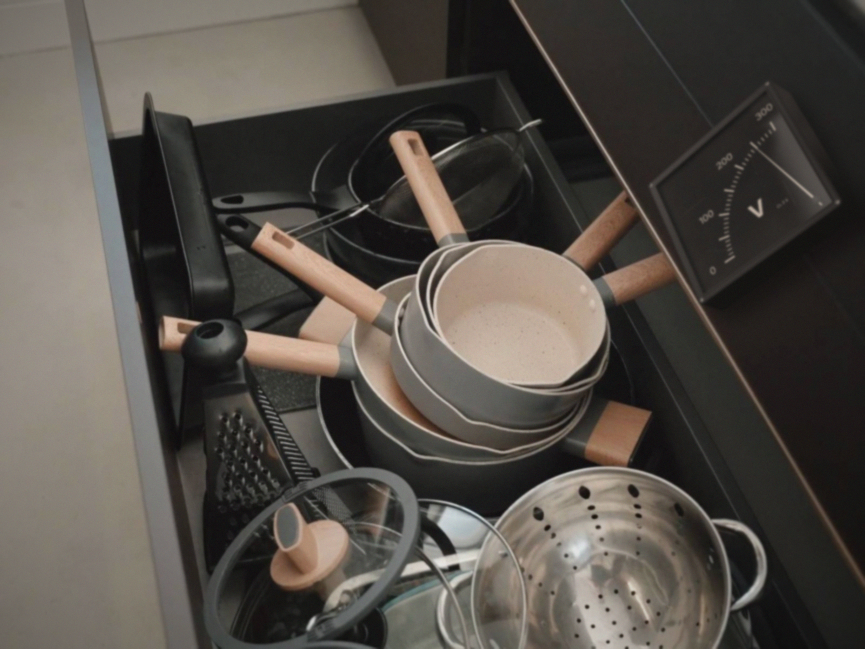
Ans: 250
